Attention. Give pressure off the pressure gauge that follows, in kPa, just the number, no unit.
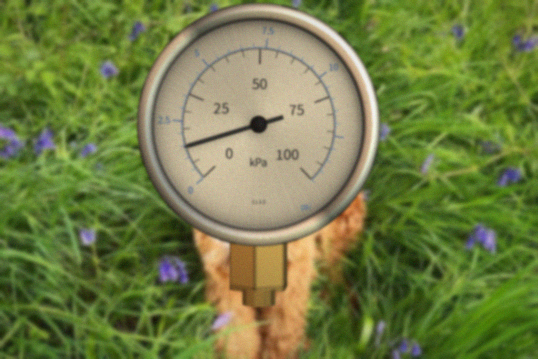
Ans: 10
